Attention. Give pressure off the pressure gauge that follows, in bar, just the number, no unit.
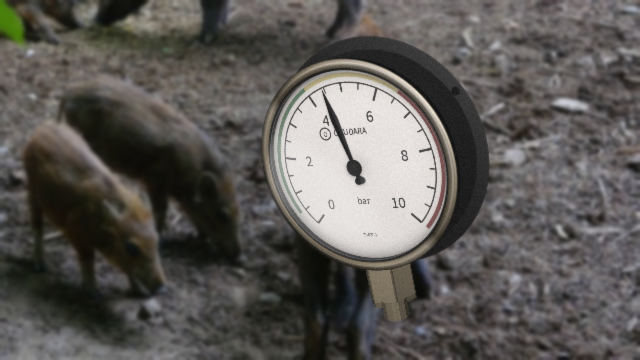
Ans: 4.5
